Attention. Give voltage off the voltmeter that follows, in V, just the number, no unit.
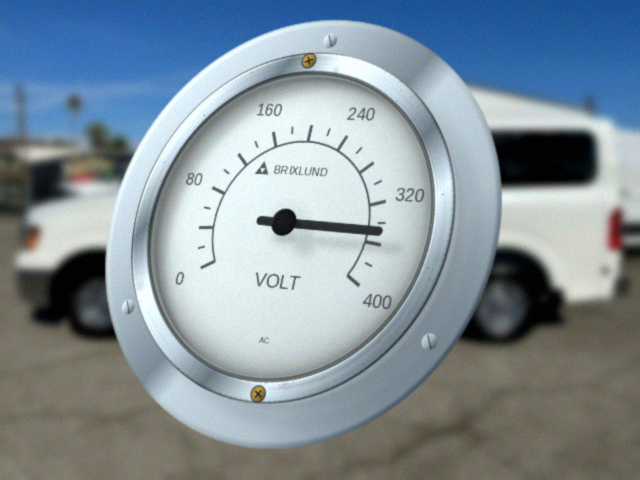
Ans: 350
